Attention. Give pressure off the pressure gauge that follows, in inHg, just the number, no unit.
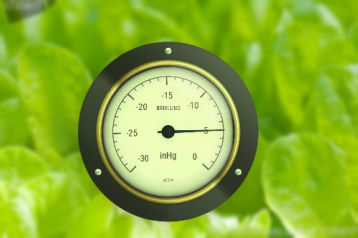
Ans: -5
